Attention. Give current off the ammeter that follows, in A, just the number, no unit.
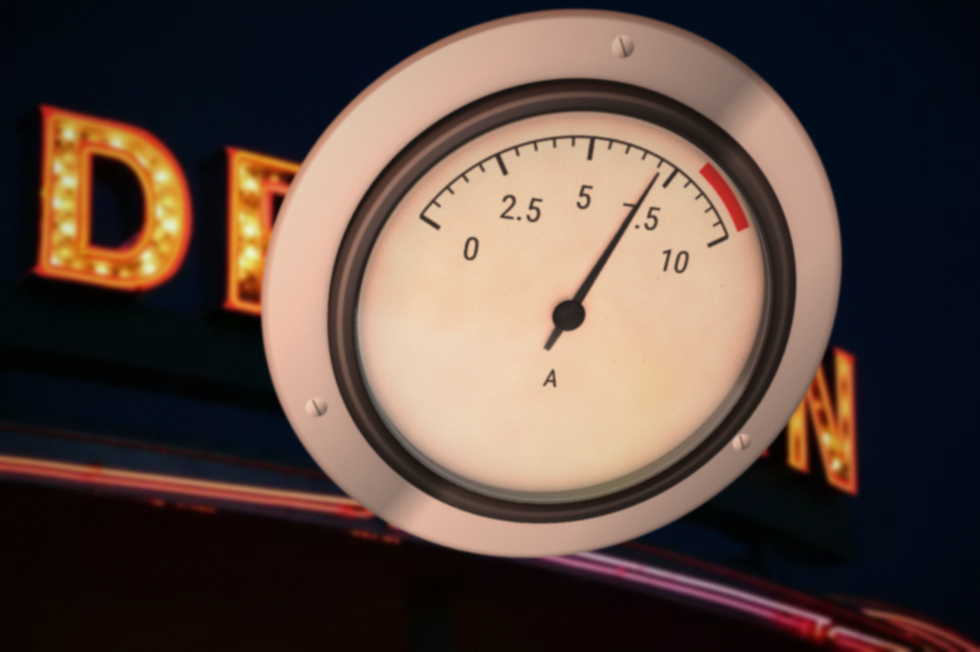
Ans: 7
